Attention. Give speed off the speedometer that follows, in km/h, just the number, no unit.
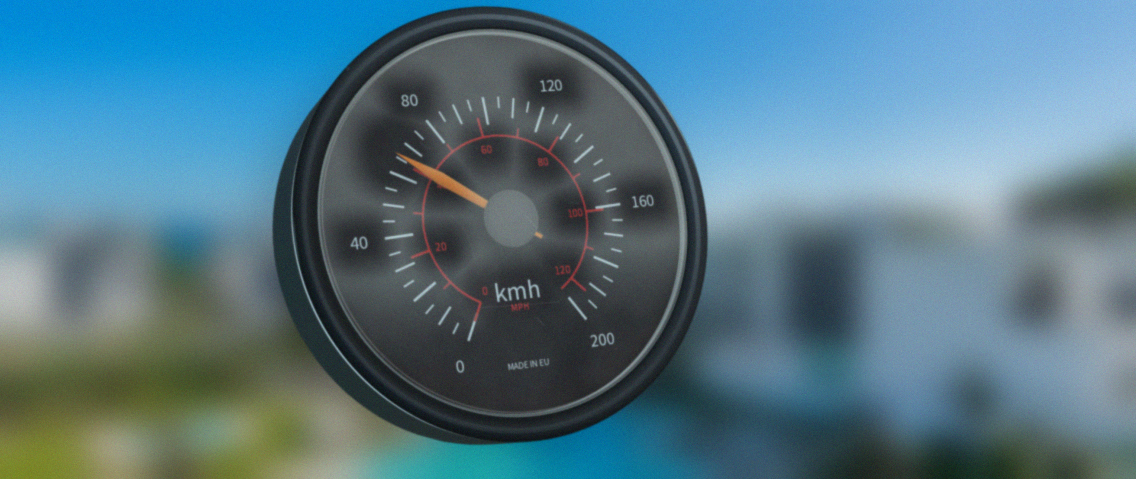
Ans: 65
